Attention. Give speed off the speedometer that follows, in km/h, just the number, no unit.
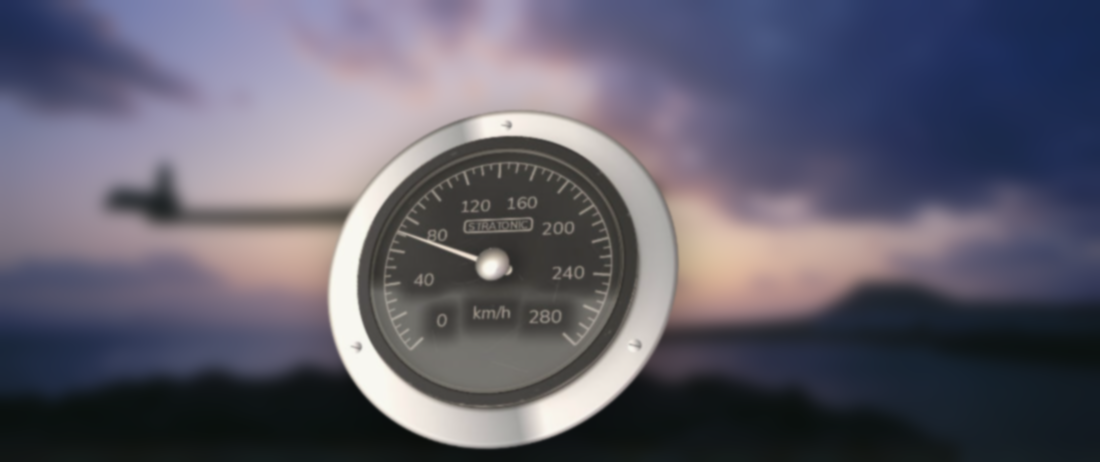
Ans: 70
